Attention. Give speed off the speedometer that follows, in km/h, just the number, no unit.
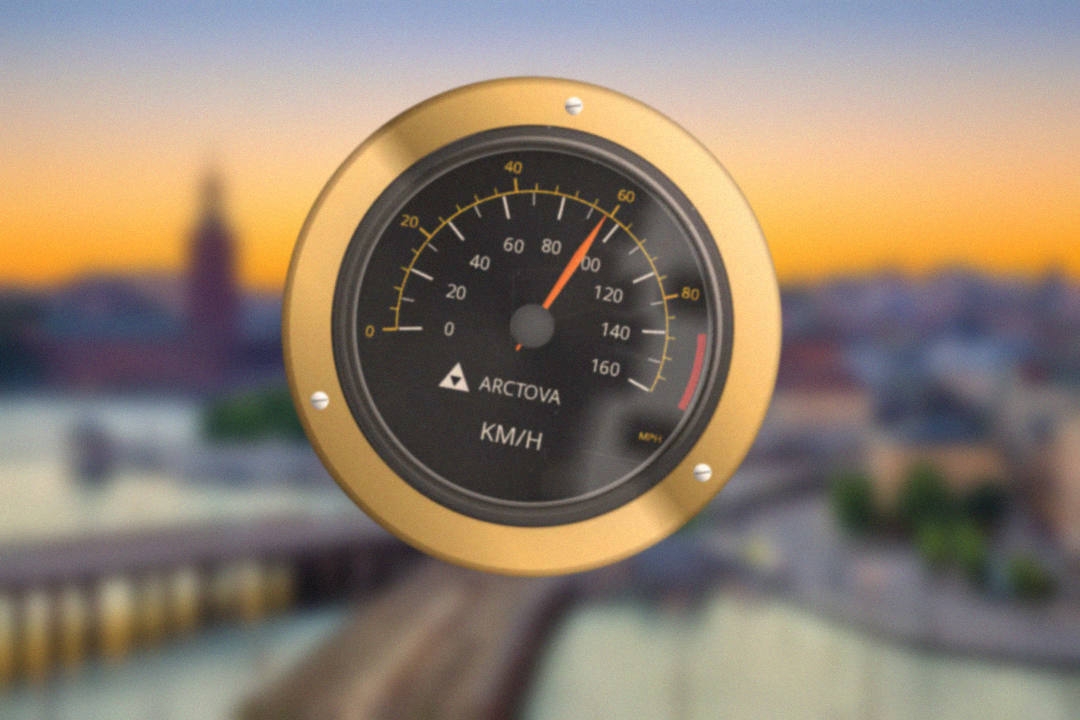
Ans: 95
